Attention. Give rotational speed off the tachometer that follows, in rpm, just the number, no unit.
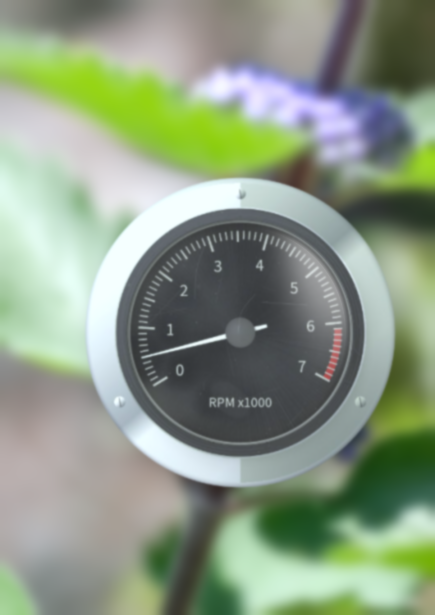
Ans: 500
